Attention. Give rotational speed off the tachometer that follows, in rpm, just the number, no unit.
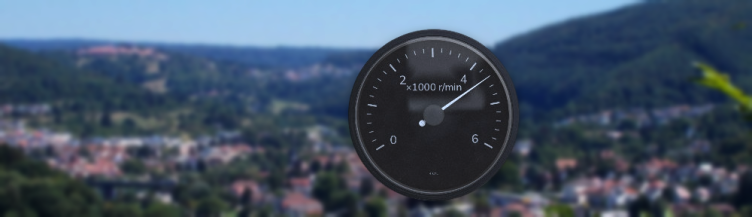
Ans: 4400
